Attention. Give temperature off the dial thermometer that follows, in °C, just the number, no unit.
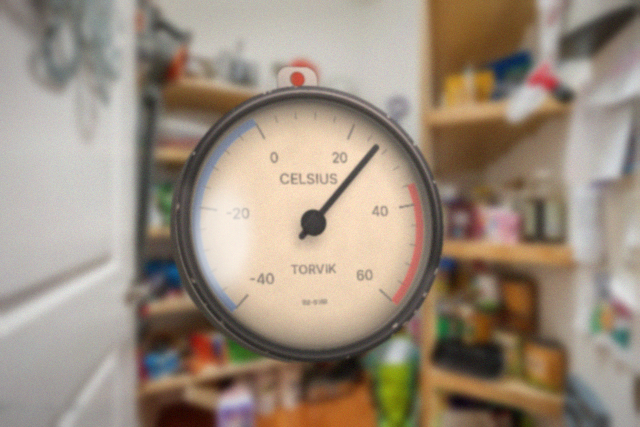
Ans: 26
